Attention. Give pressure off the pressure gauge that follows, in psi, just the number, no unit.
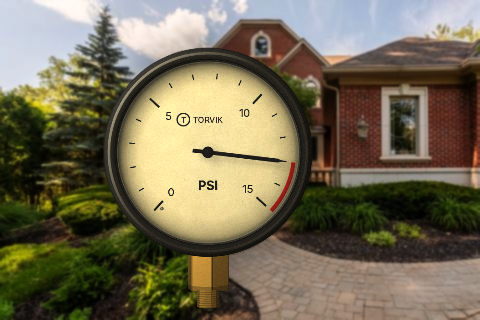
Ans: 13
